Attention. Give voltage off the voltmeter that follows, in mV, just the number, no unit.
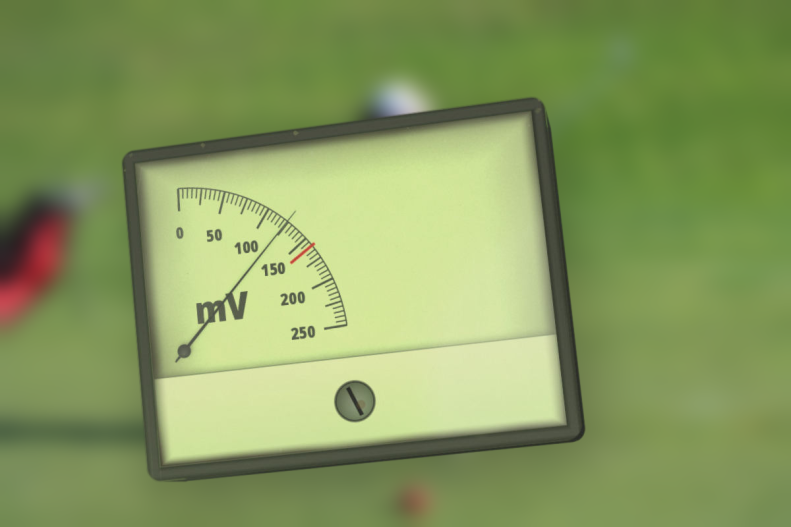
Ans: 125
